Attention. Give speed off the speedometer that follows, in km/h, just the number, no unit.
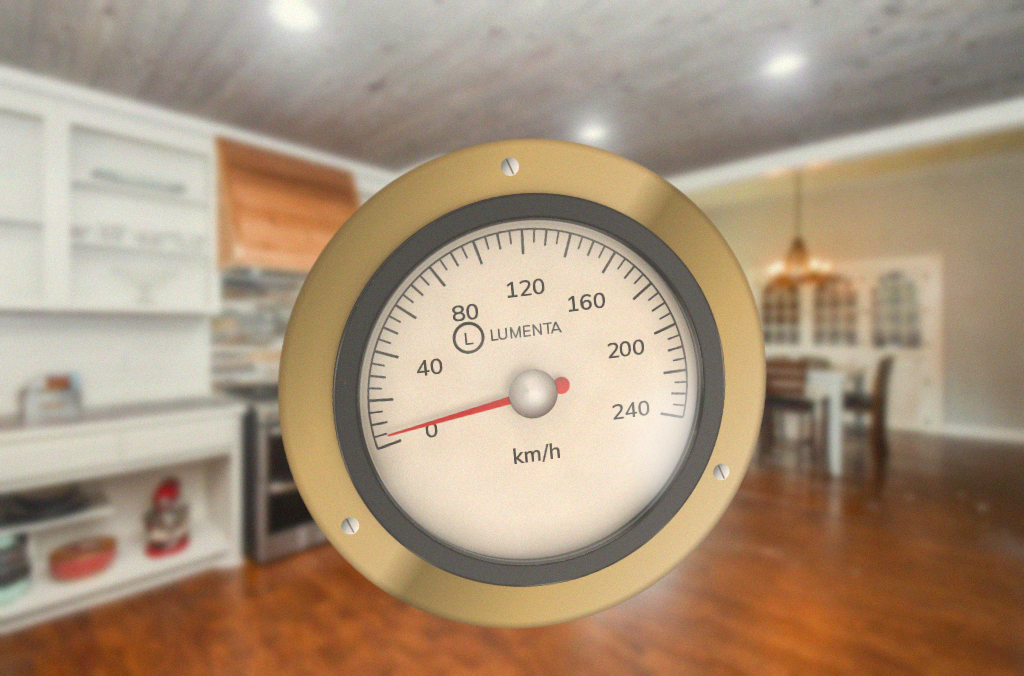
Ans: 5
